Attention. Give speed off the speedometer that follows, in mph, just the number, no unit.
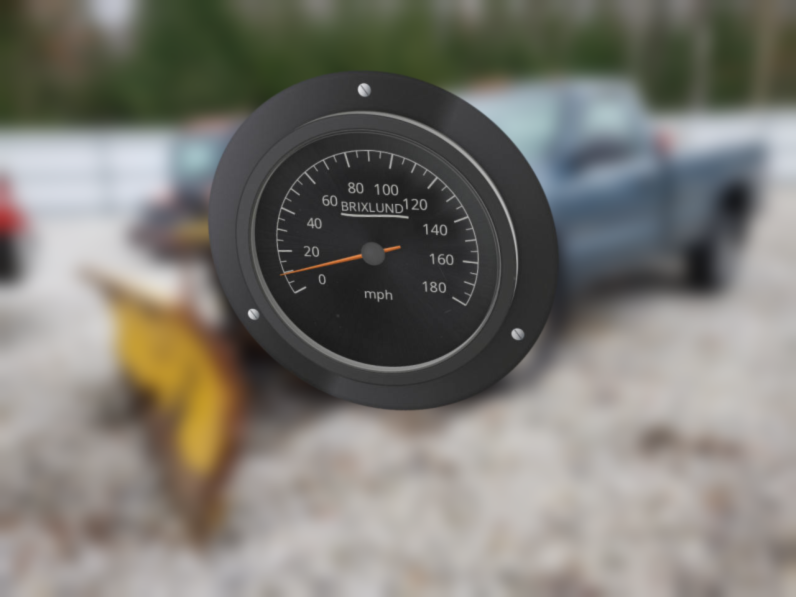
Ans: 10
